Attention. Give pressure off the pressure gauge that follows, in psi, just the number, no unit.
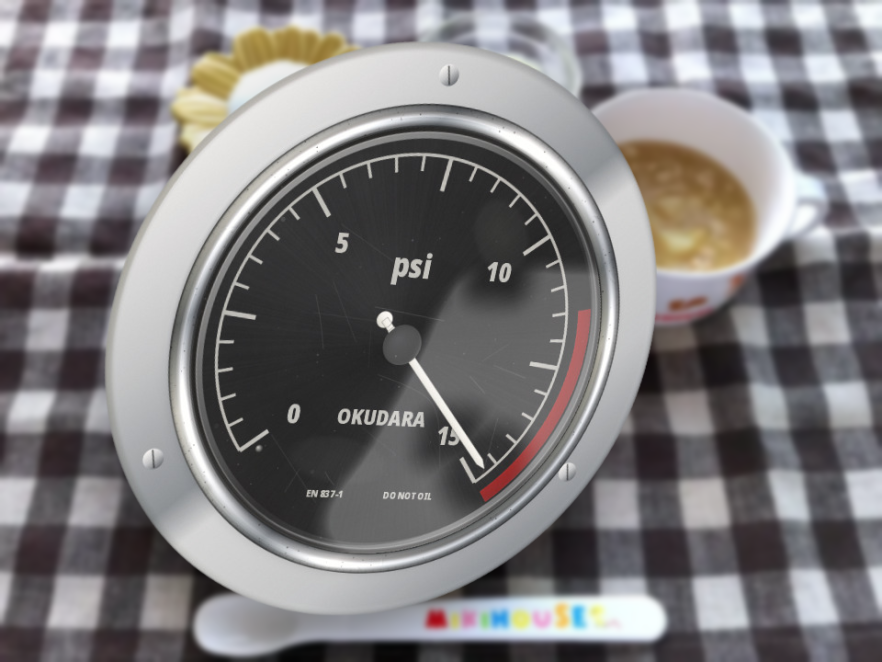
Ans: 14.75
